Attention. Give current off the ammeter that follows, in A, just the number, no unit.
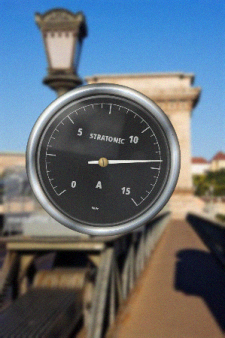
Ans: 12
